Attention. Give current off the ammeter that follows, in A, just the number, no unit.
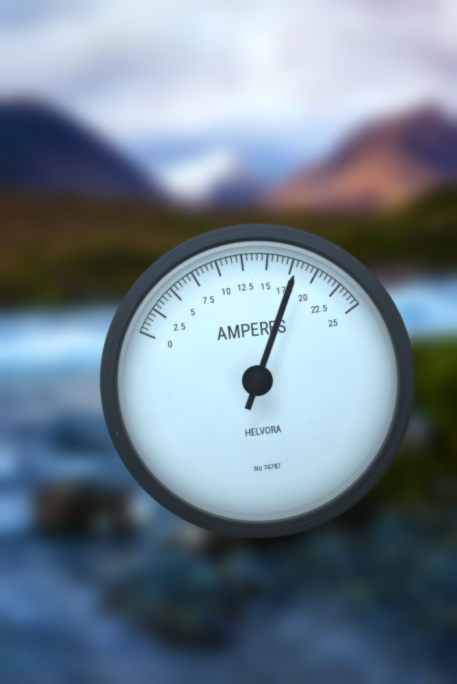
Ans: 18
